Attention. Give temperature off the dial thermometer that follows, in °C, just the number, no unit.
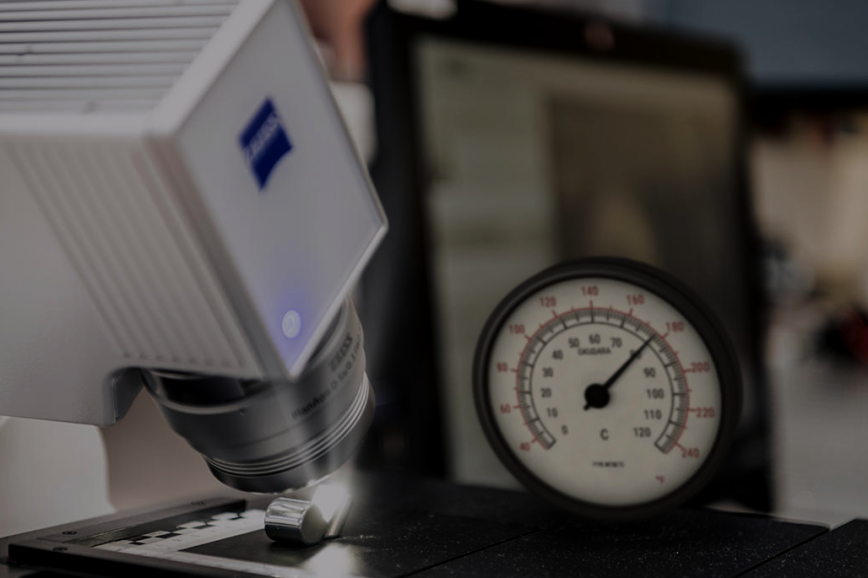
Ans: 80
